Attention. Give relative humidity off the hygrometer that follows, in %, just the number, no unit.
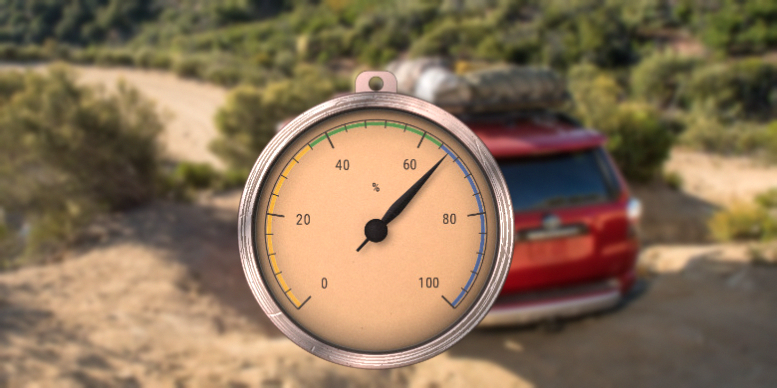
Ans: 66
